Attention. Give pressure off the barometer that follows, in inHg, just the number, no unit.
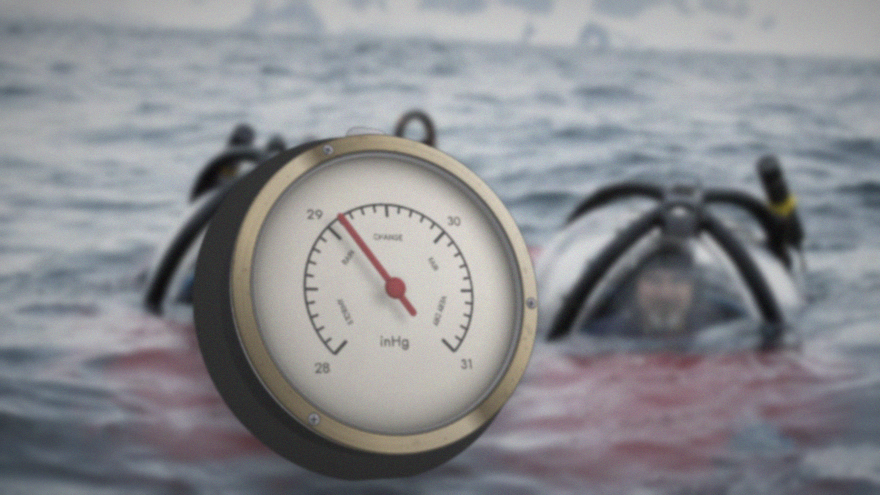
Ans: 29.1
